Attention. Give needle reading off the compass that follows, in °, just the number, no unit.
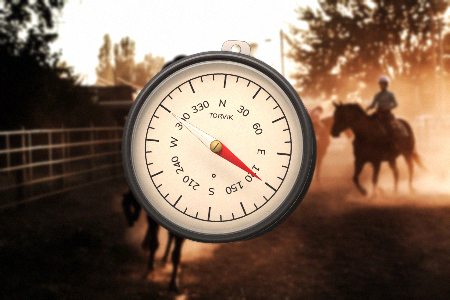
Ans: 120
